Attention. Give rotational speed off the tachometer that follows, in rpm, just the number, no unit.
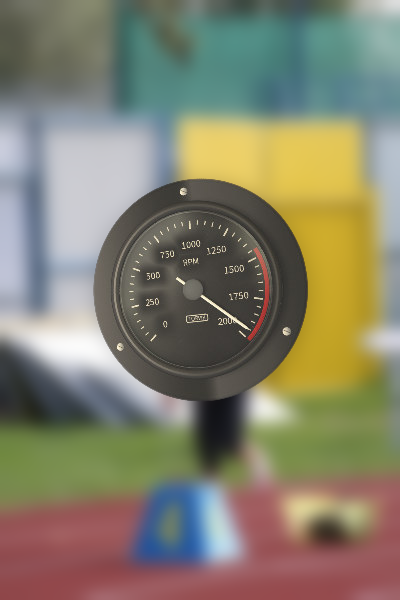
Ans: 1950
